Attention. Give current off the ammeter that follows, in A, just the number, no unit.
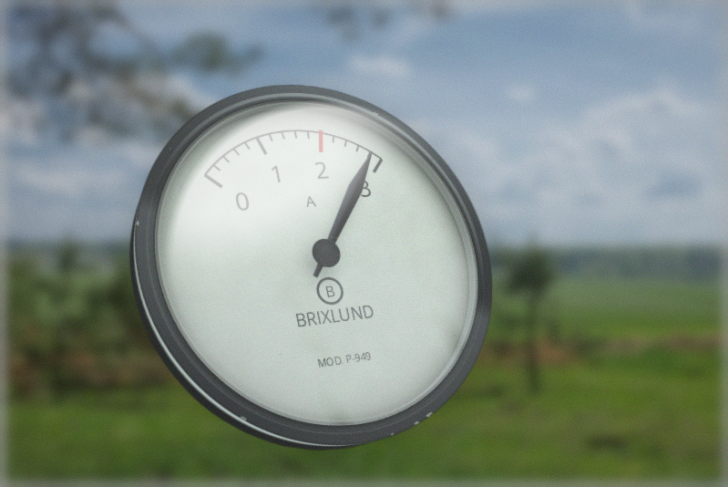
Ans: 2.8
